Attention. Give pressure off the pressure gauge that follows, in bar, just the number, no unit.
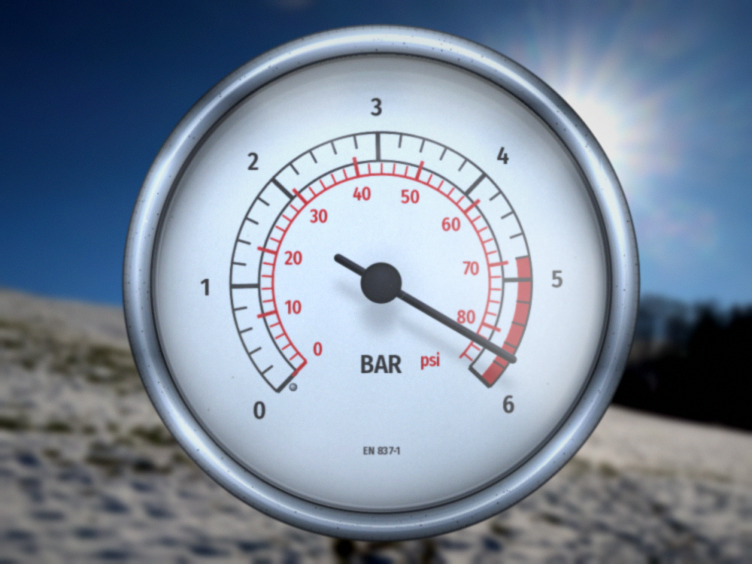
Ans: 5.7
